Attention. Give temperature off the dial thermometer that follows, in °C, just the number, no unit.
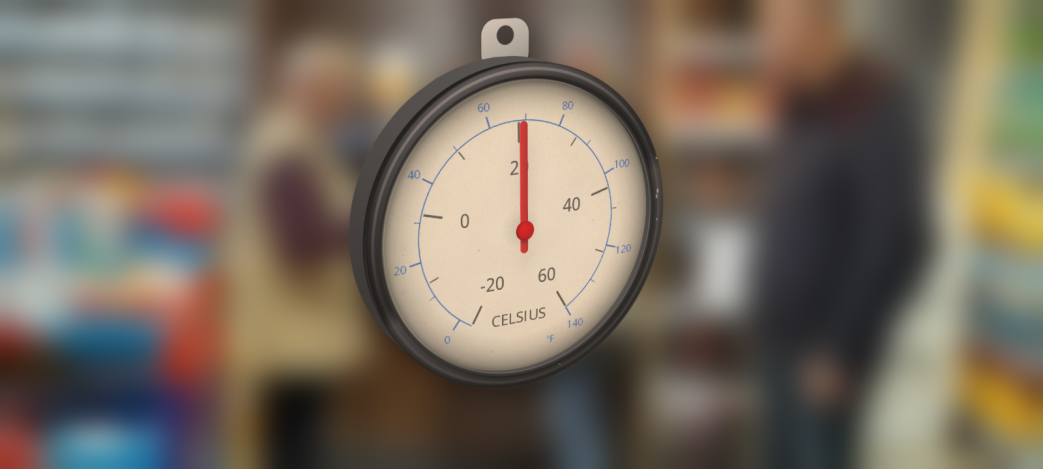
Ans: 20
